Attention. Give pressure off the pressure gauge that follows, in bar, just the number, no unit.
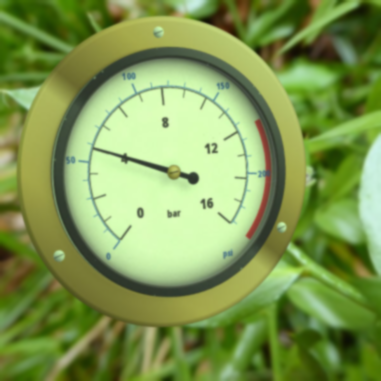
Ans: 4
